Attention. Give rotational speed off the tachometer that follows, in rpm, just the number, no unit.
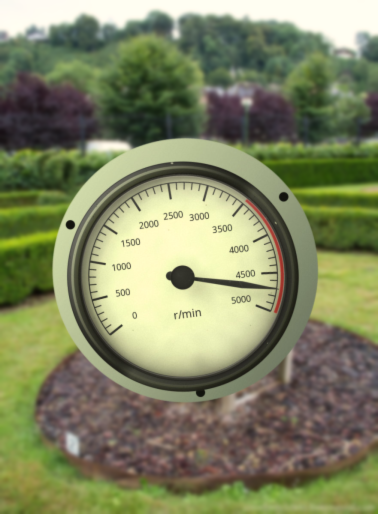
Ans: 4700
